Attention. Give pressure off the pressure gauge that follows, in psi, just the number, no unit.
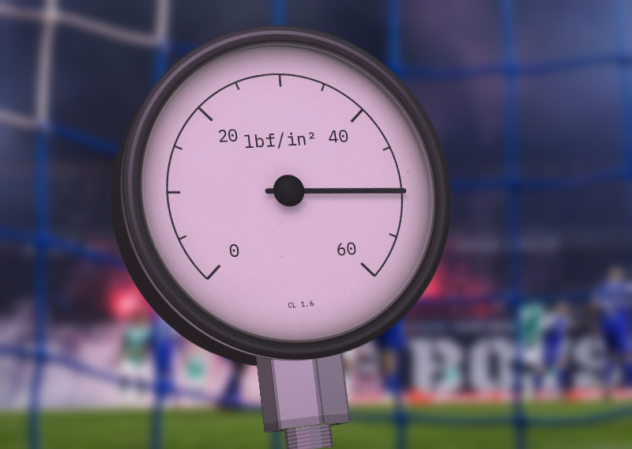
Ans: 50
